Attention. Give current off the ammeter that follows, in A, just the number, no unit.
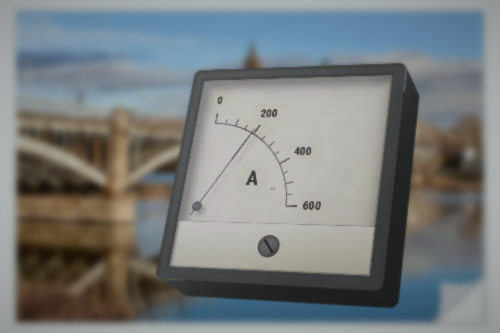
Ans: 200
